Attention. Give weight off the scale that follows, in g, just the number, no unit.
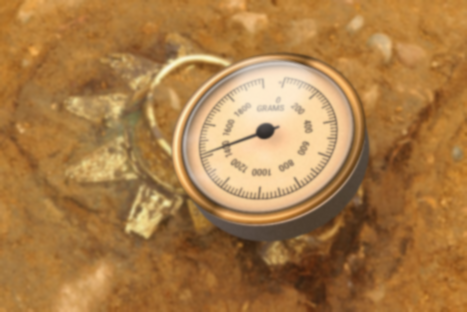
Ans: 1400
